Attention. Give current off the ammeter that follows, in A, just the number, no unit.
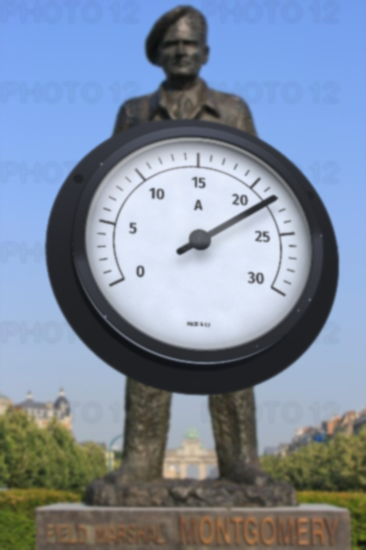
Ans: 22
